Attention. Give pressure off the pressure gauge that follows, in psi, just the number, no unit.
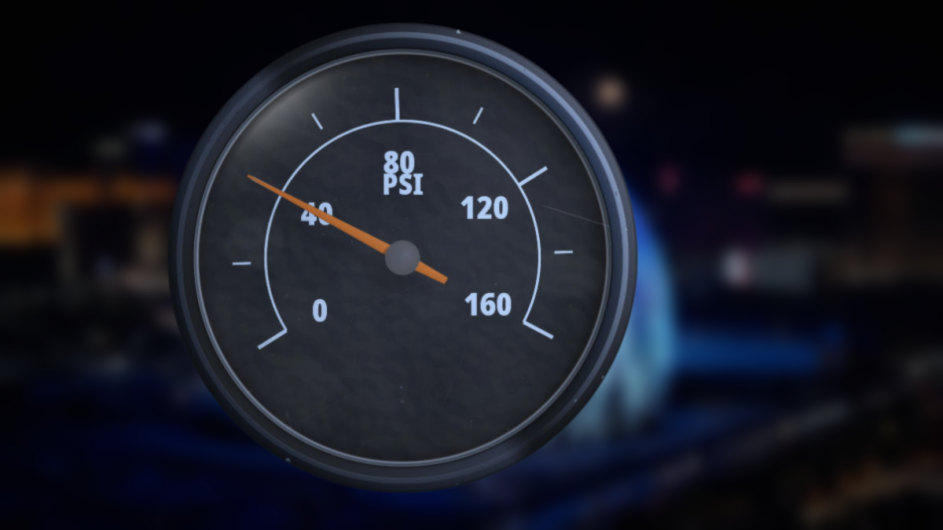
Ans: 40
